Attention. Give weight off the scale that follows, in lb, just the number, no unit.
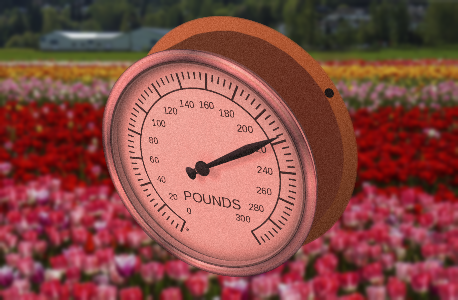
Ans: 216
